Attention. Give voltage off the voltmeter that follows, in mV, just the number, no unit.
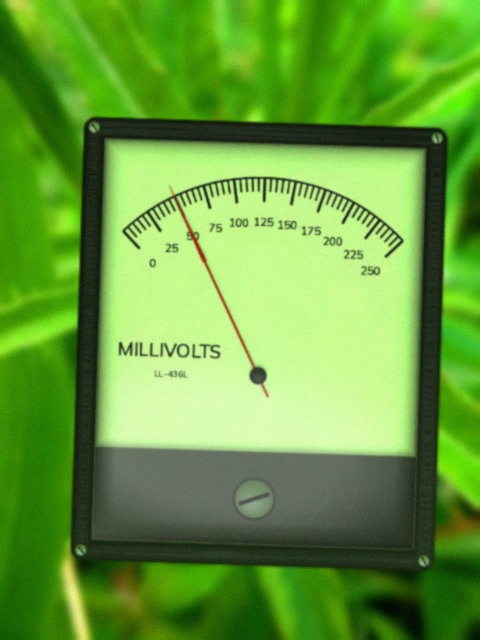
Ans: 50
